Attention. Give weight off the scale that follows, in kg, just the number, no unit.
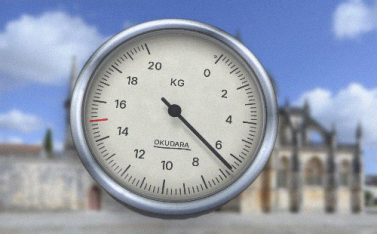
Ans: 6.6
